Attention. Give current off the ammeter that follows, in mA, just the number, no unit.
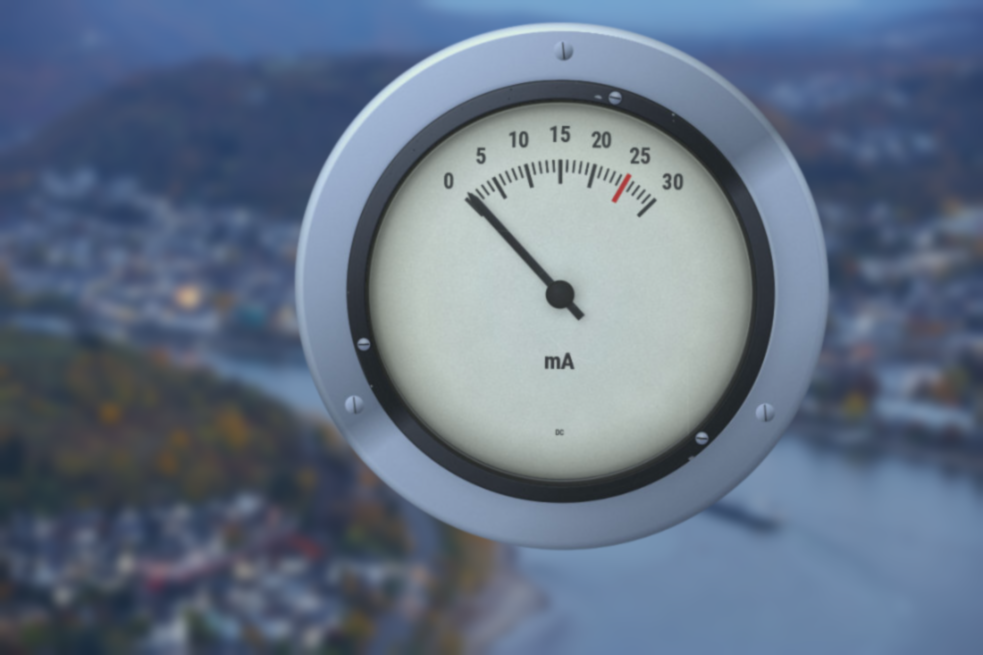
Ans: 1
